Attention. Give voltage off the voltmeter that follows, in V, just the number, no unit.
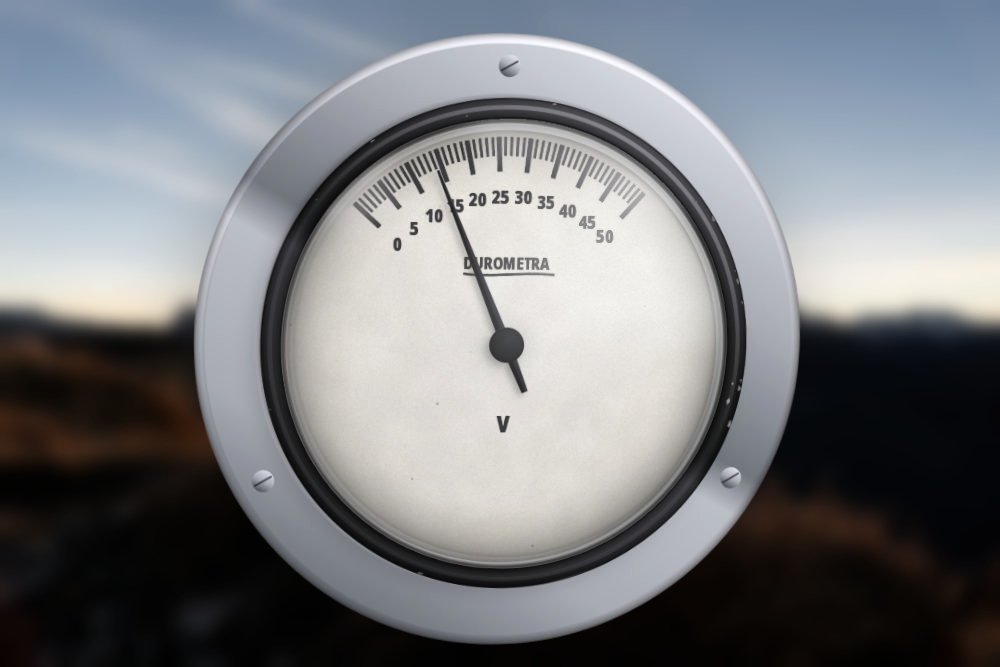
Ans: 14
